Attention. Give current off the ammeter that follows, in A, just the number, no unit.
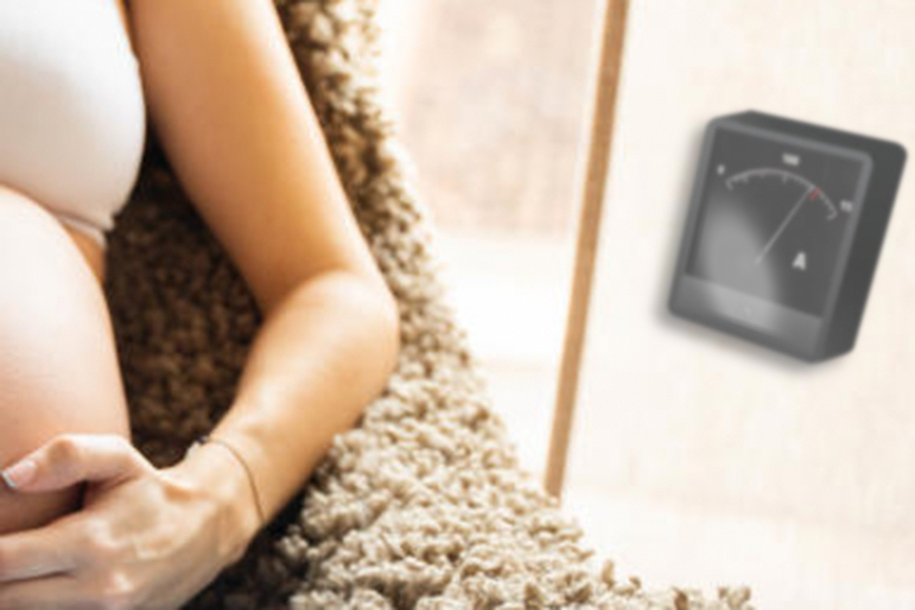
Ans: 125
